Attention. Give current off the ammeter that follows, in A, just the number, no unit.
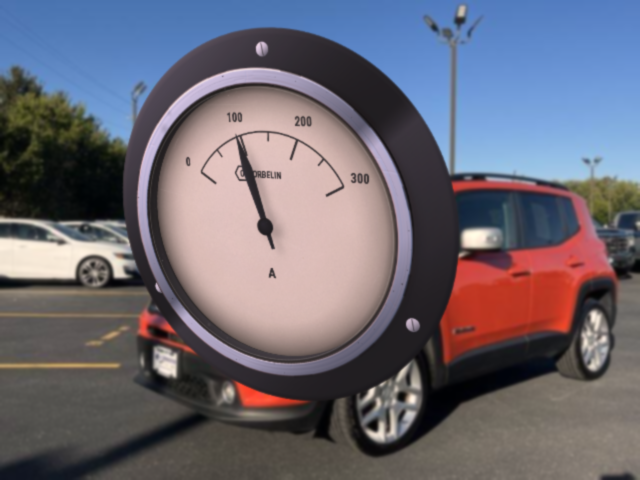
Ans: 100
